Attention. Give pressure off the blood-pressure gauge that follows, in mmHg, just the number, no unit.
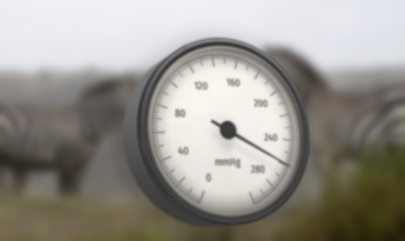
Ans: 260
